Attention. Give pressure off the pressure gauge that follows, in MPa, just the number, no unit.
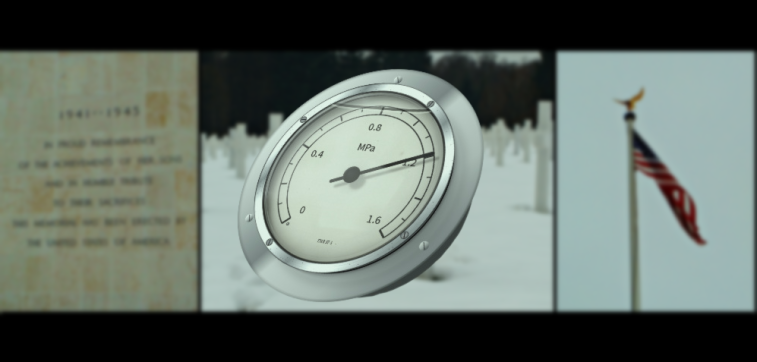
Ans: 1.2
